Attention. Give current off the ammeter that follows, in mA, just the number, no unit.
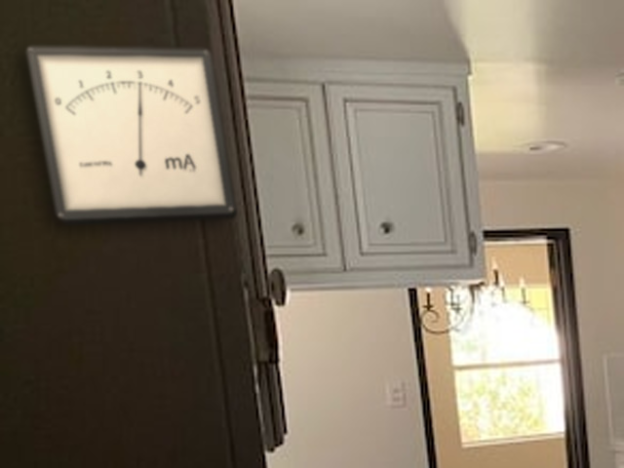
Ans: 3
